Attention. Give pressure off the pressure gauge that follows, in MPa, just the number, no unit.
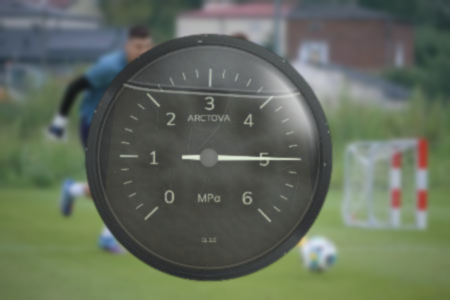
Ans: 5
